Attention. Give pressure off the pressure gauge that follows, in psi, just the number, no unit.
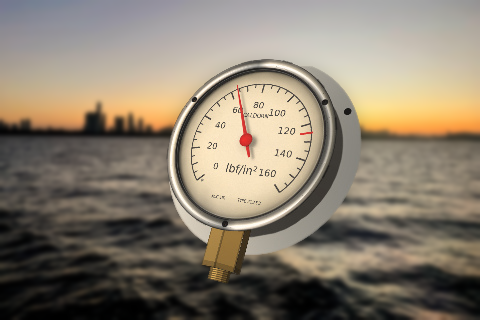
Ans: 65
